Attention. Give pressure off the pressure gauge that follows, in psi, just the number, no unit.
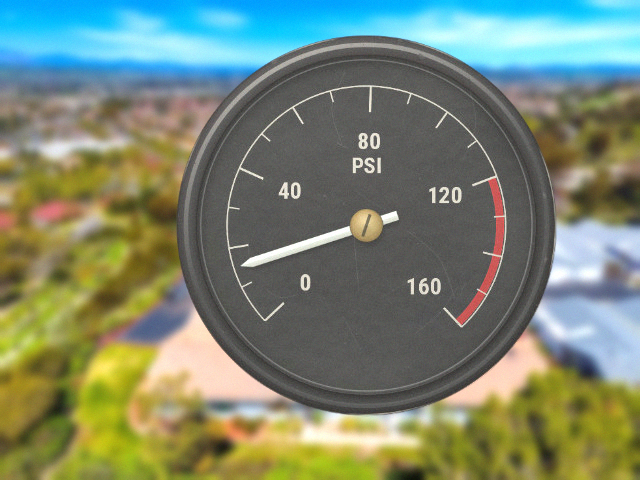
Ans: 15
